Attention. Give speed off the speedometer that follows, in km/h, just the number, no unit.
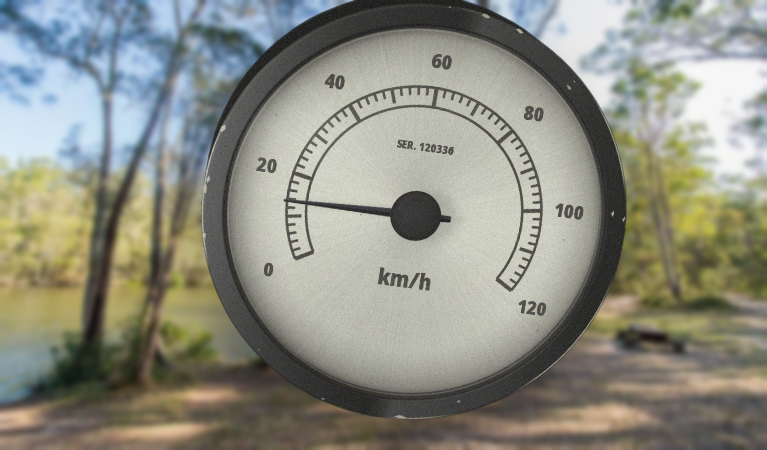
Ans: 14
